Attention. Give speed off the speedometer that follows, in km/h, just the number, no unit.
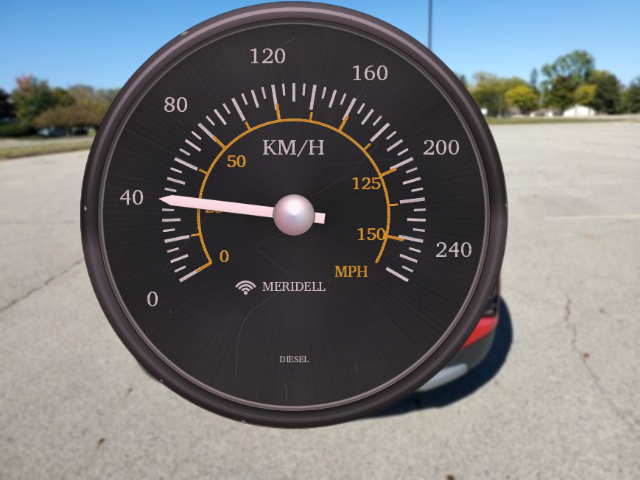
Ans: 40
